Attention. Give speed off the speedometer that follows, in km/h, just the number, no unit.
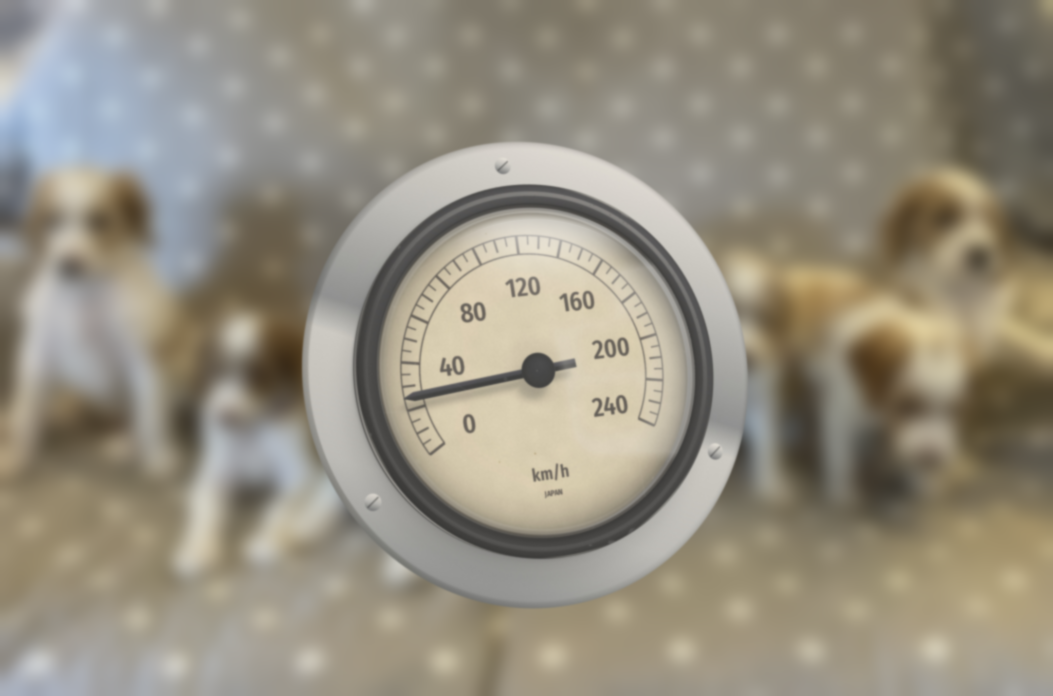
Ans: 25
